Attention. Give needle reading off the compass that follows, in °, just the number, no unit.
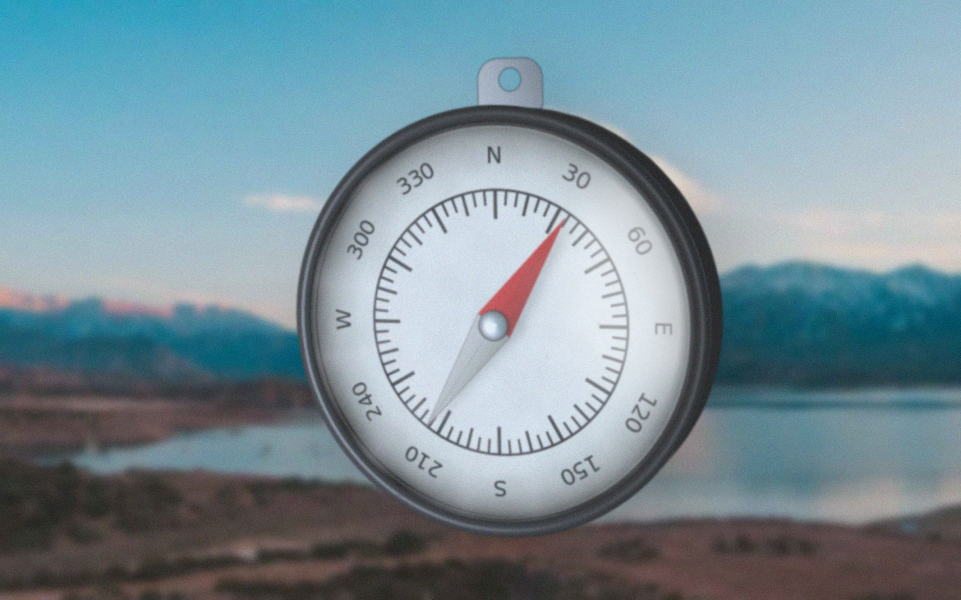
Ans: 35
